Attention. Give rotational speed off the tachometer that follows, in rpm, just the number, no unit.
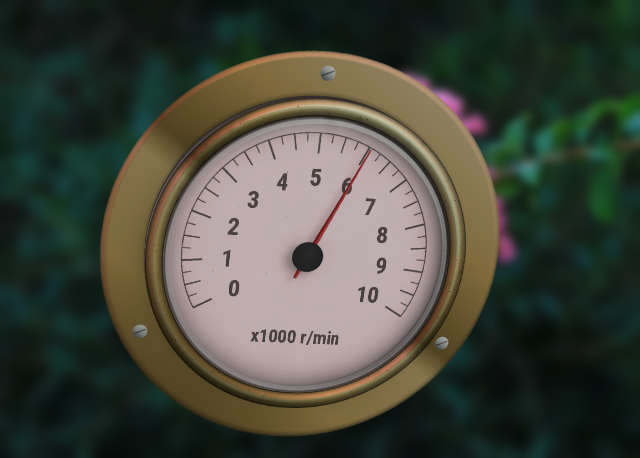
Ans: 6000
